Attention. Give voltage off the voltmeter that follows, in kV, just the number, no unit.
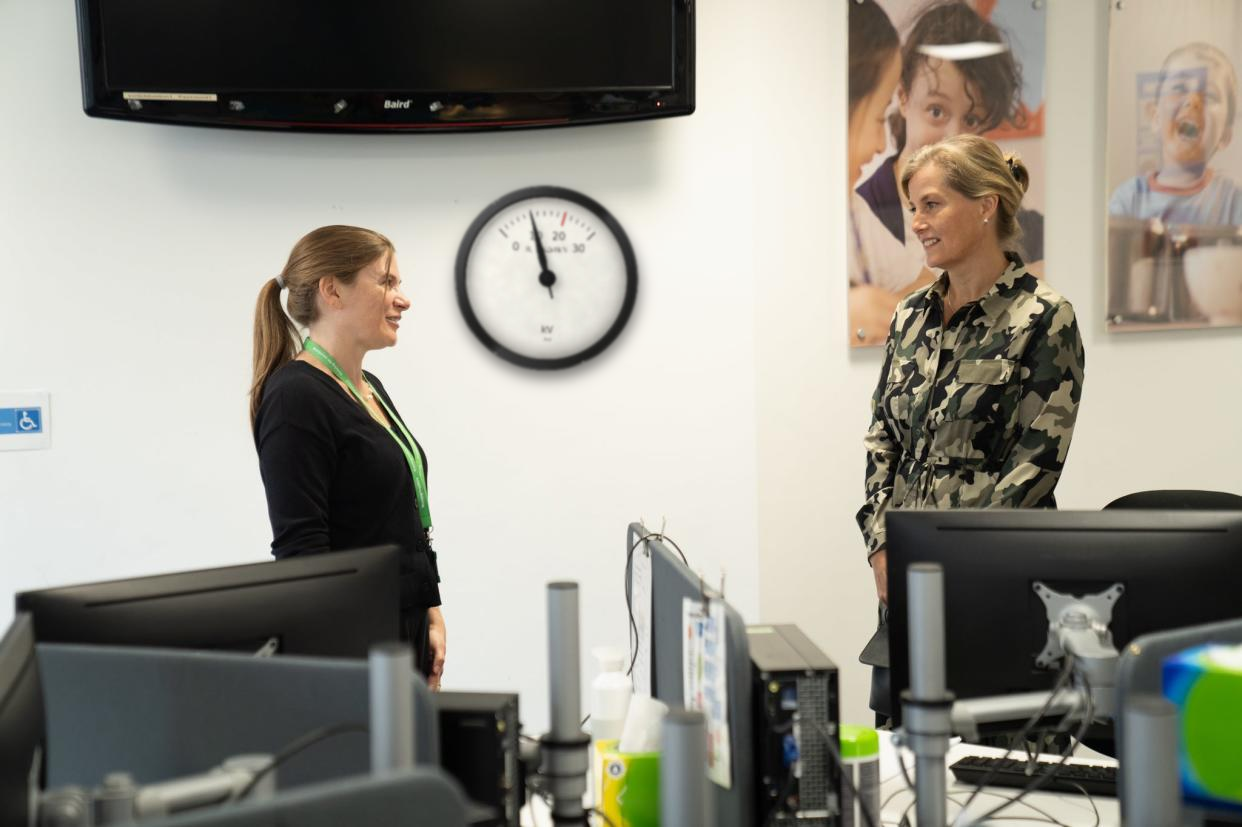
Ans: 10
